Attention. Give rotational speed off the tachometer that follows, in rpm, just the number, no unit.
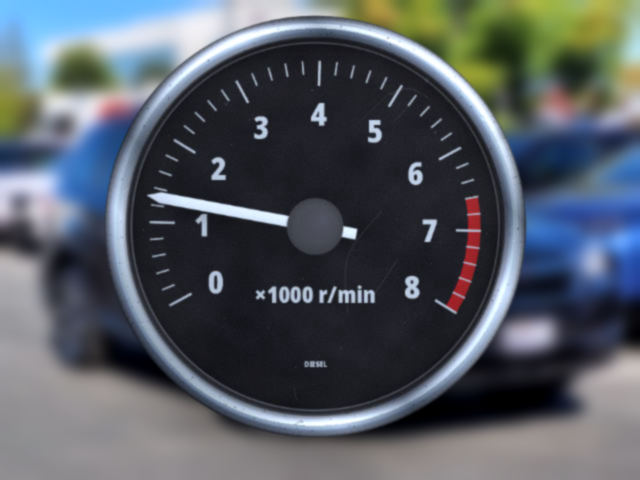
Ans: 1300
